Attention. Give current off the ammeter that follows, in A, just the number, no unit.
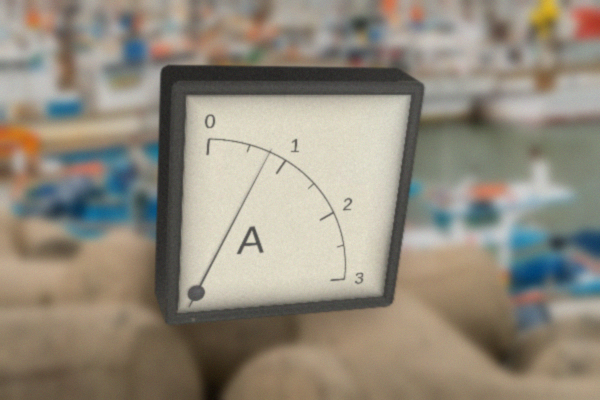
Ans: 0.75
